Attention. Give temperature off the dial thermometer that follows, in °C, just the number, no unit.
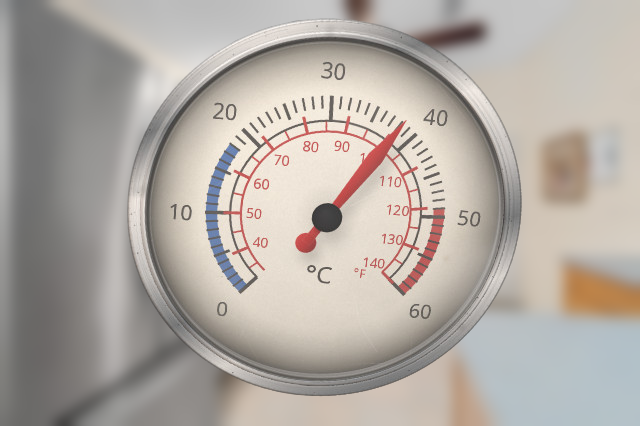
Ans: 38
